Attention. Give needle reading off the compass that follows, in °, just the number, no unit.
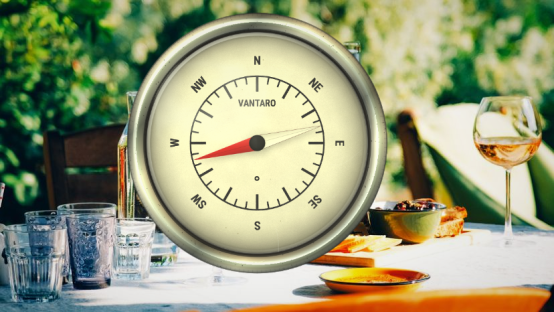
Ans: 255
